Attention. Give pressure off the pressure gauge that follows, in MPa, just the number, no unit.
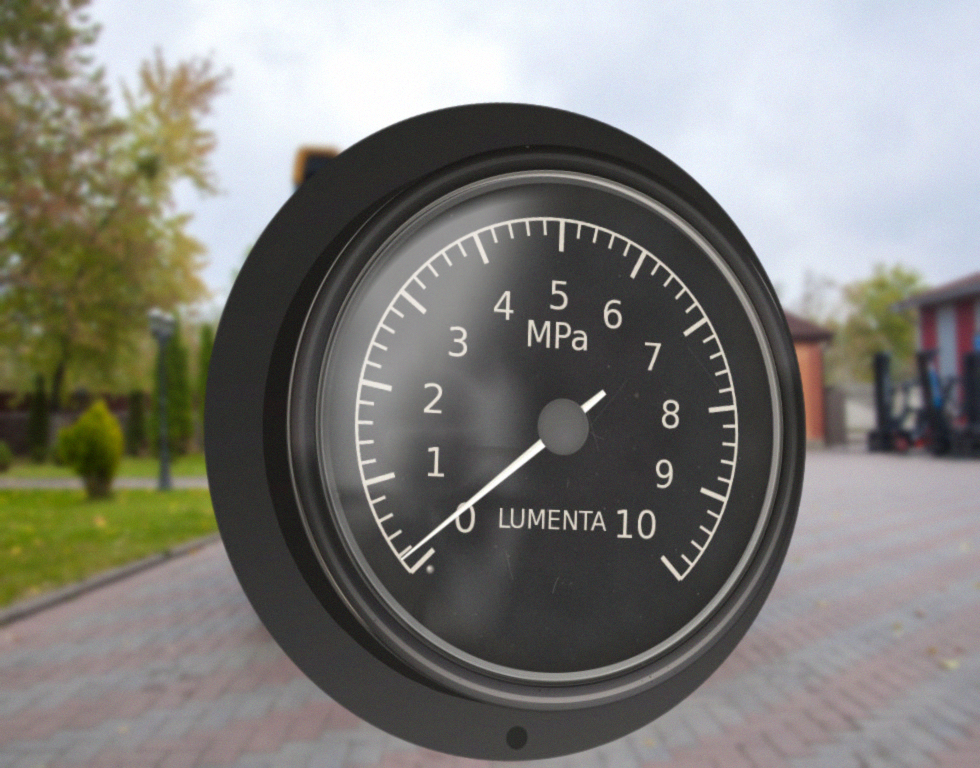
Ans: 0.2
